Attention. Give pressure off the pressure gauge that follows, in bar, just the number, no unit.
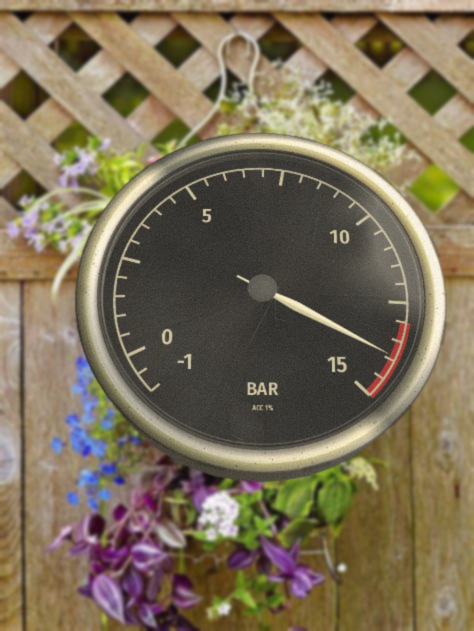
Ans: 14
